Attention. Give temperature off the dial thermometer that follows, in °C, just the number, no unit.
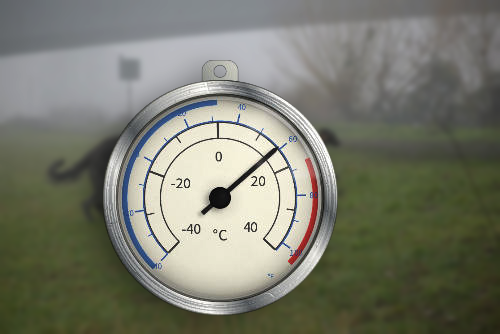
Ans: 15
